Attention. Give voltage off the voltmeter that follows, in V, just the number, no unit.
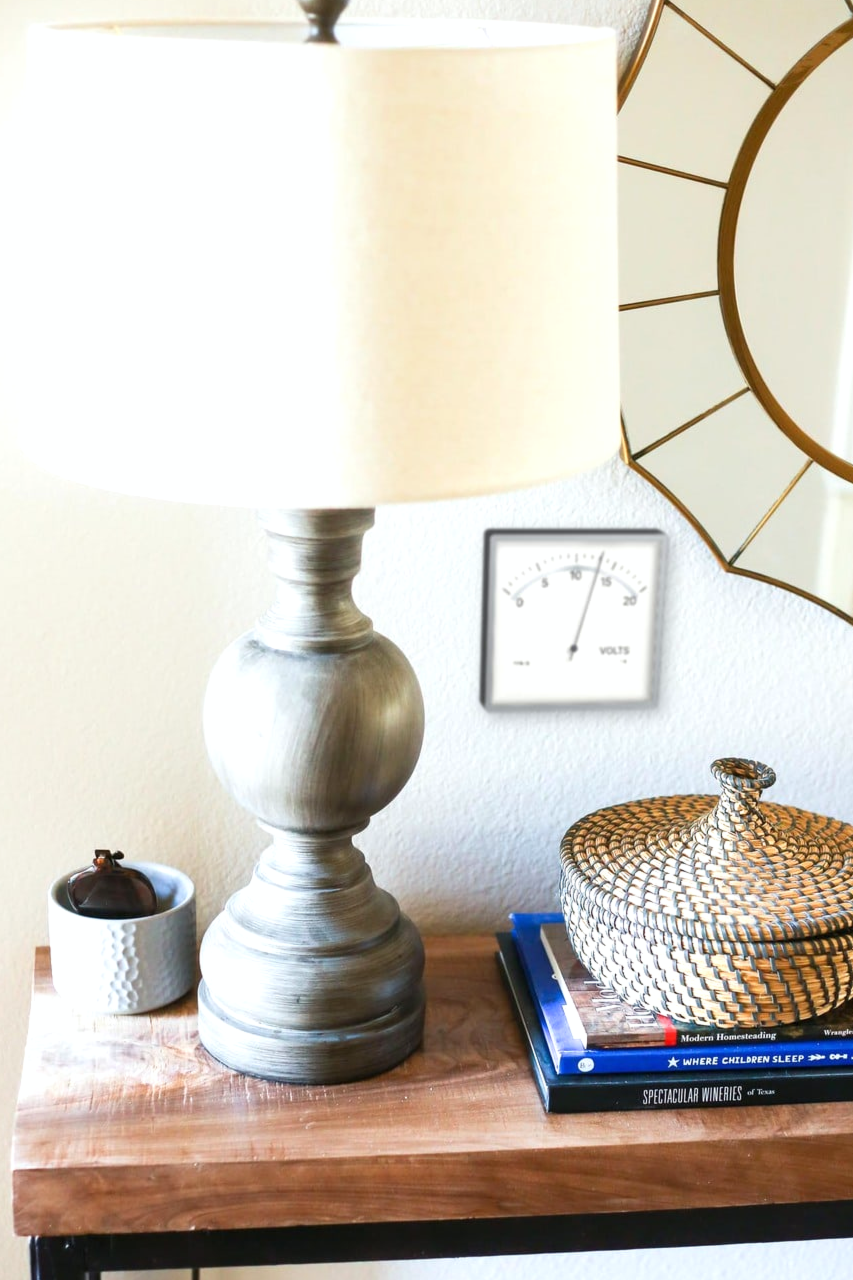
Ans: 13
